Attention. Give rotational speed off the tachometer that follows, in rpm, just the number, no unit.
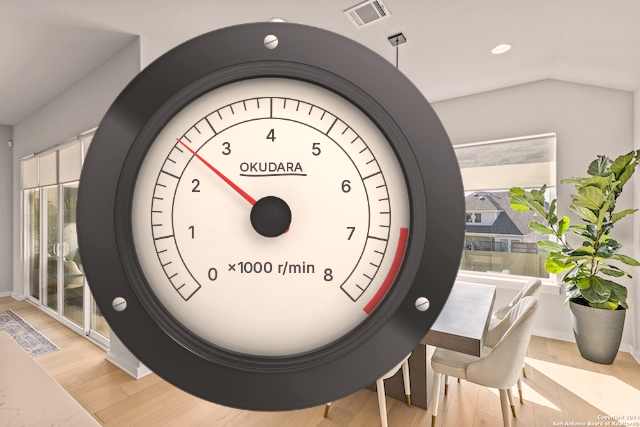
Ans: 2500
